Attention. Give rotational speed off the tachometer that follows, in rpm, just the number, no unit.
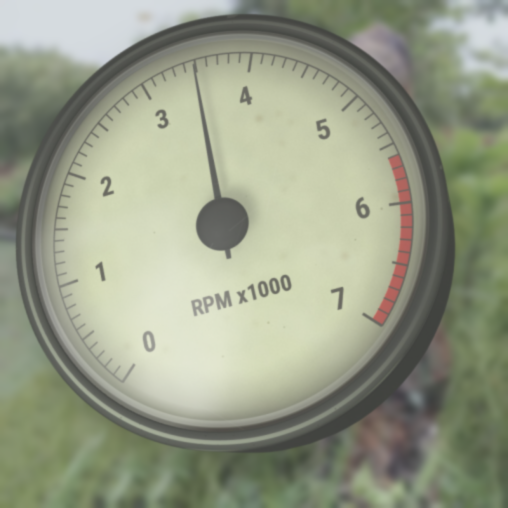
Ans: 3500
